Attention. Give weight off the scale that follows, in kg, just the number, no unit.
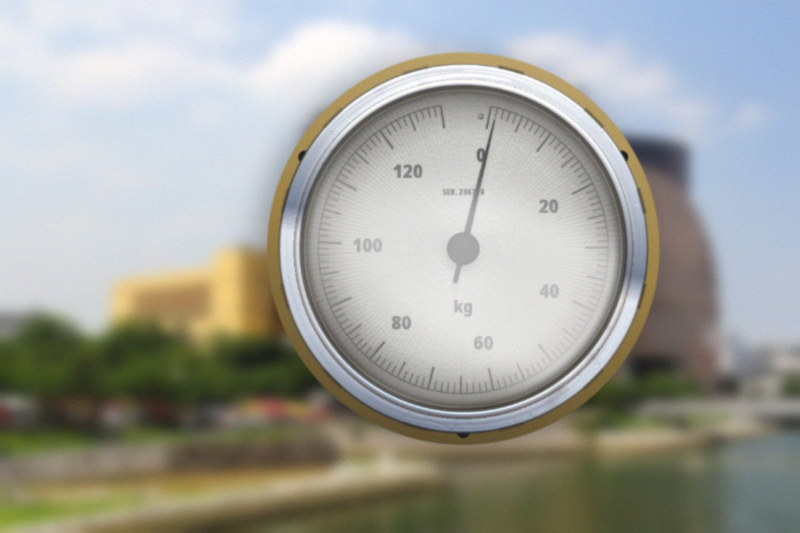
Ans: 1
